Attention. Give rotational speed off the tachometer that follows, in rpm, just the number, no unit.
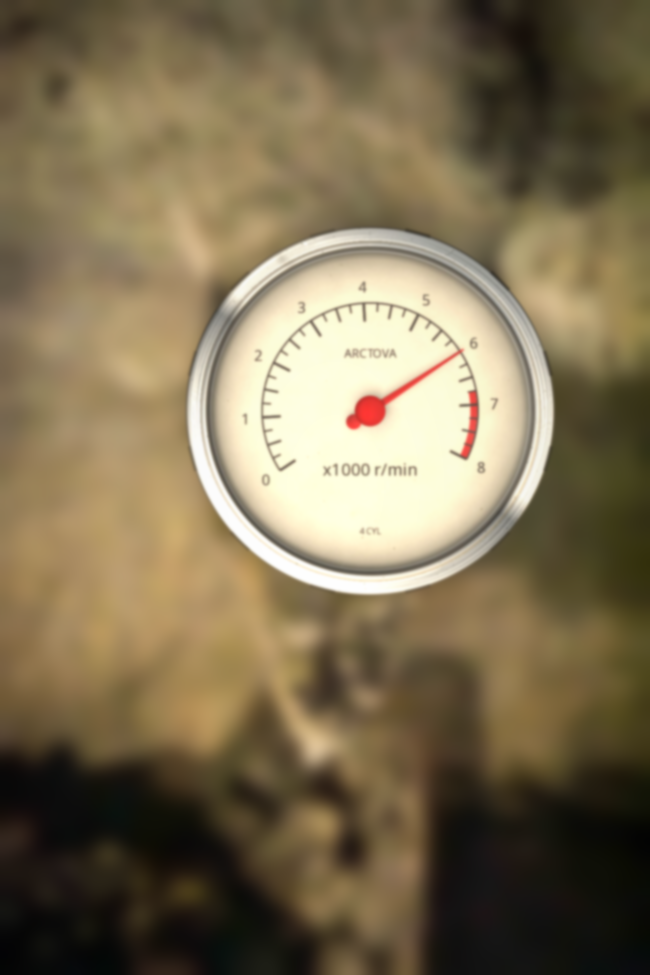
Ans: 6000
